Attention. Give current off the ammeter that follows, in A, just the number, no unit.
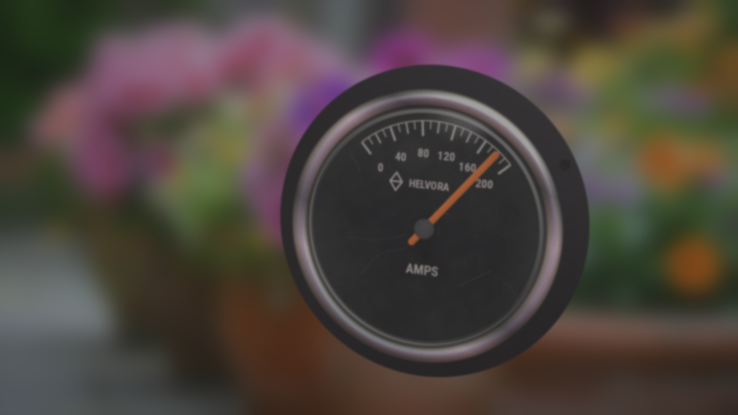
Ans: 180
